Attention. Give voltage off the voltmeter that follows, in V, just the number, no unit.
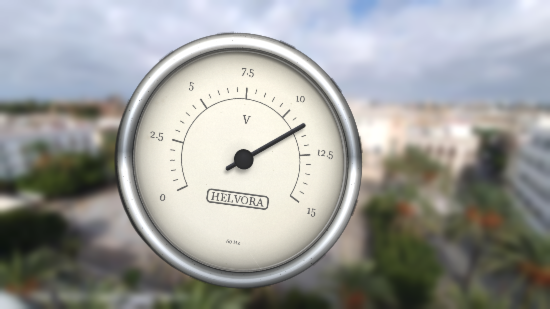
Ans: 11
